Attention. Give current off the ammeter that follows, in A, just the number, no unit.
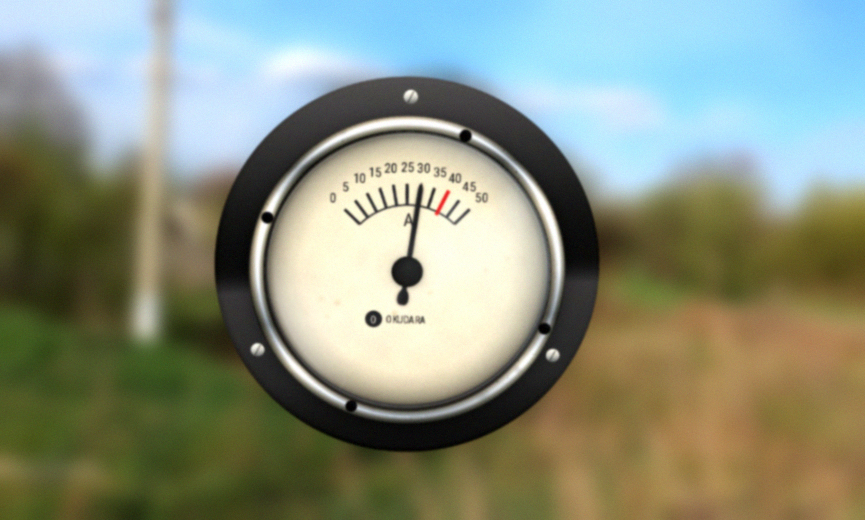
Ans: 30
